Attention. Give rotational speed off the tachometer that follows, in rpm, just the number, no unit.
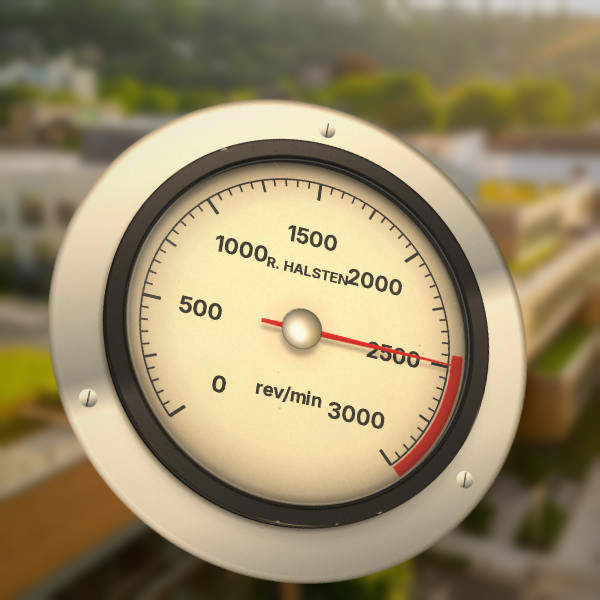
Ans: 2500
